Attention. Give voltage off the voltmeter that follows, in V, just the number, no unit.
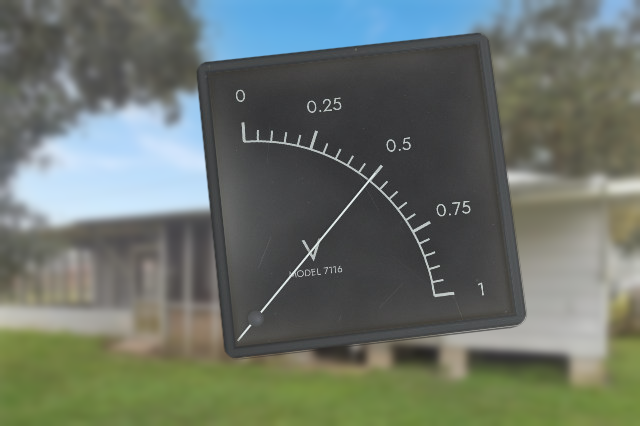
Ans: 0.5
